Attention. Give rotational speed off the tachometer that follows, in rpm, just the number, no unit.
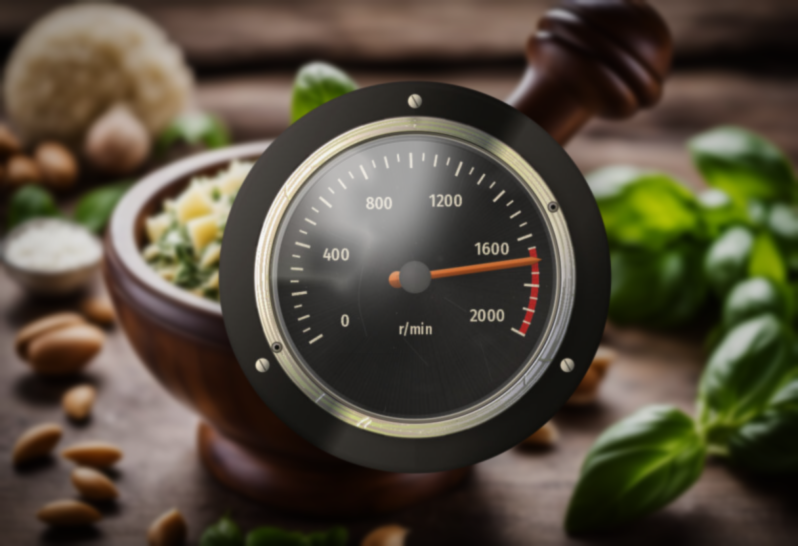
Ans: 1700
